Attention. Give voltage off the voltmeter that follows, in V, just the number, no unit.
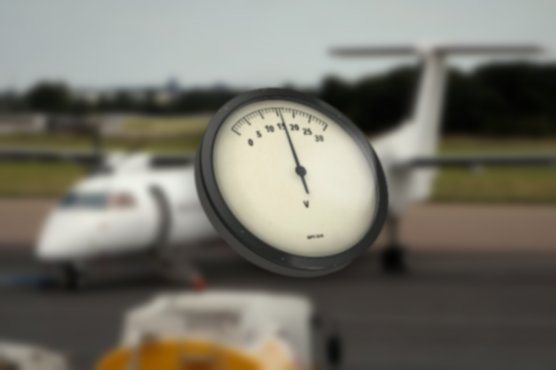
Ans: 15
